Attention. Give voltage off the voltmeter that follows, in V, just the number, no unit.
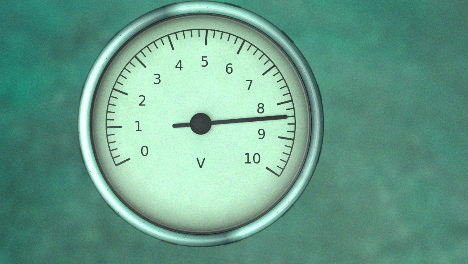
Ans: 8.4
